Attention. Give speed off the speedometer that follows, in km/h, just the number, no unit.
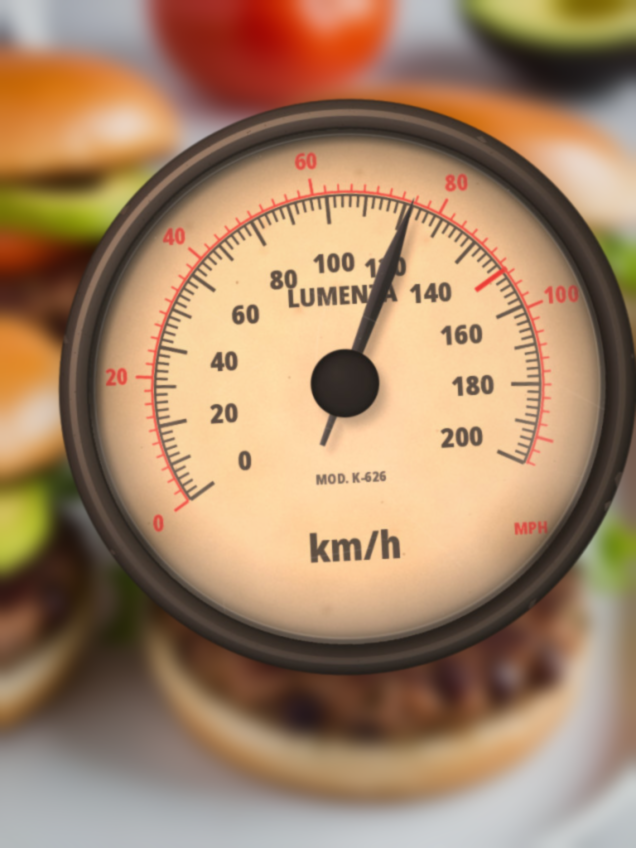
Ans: 122
